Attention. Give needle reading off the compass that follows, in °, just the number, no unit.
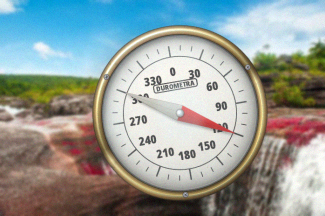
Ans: 120
